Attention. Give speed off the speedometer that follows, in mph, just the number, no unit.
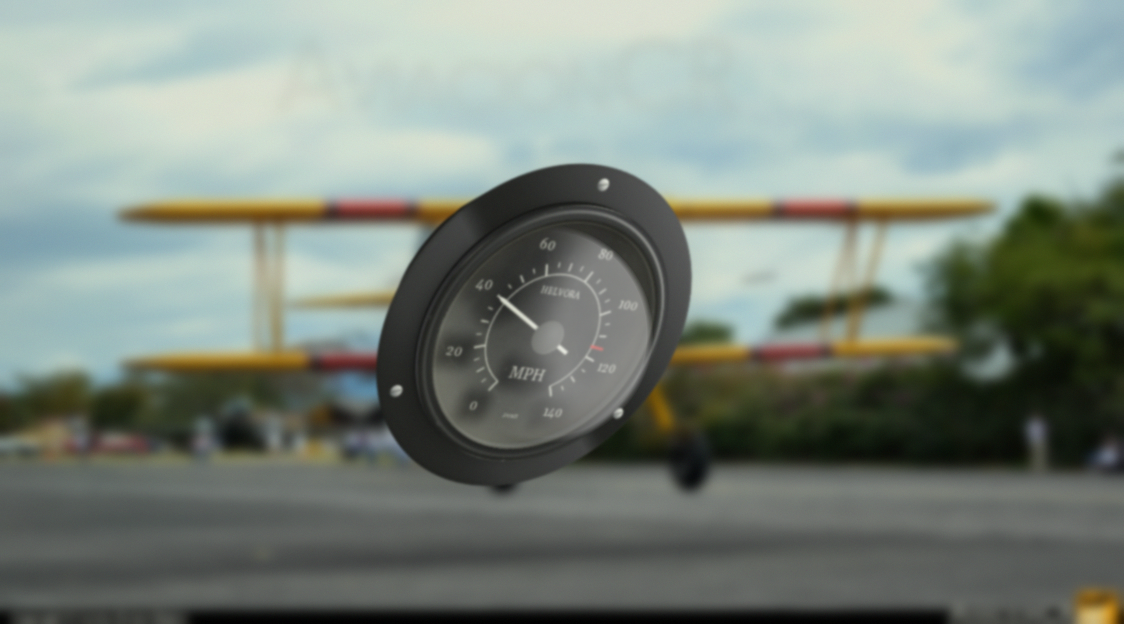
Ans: 40
